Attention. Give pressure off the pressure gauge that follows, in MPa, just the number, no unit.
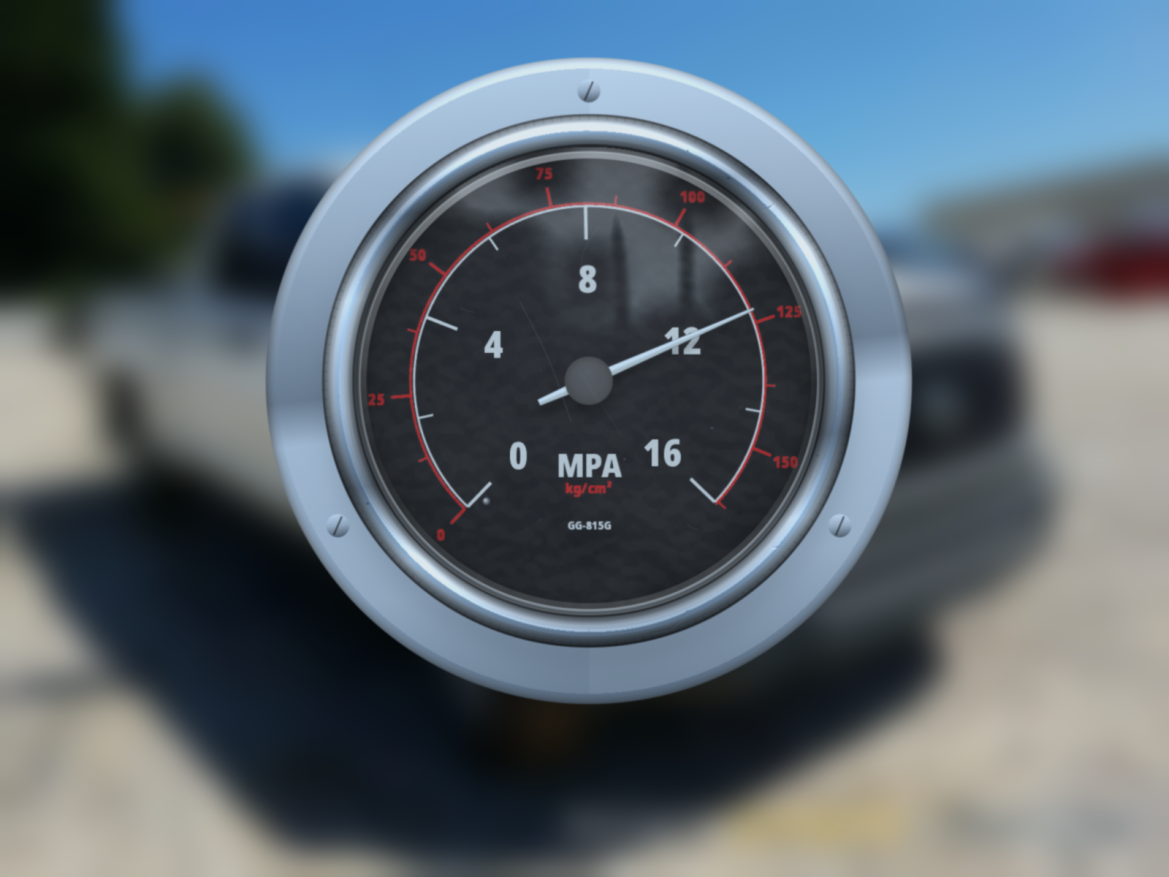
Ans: 12
